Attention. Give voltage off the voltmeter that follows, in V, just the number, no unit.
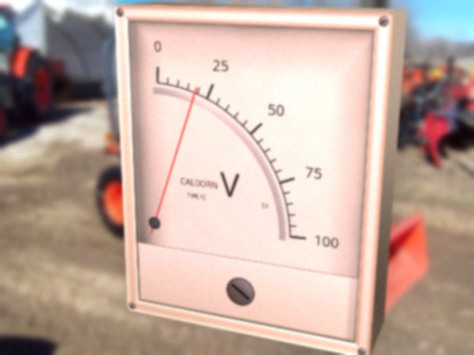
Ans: 20
